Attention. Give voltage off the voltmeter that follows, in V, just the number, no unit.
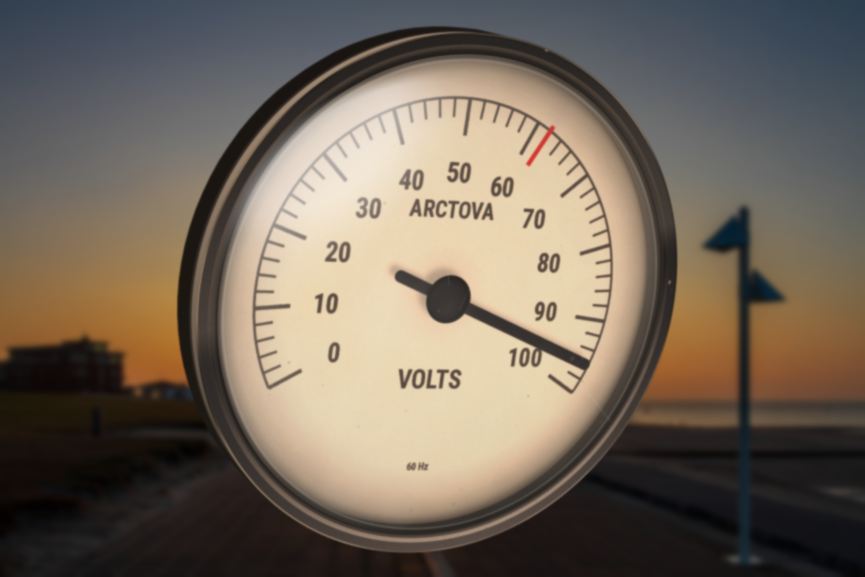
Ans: 96
